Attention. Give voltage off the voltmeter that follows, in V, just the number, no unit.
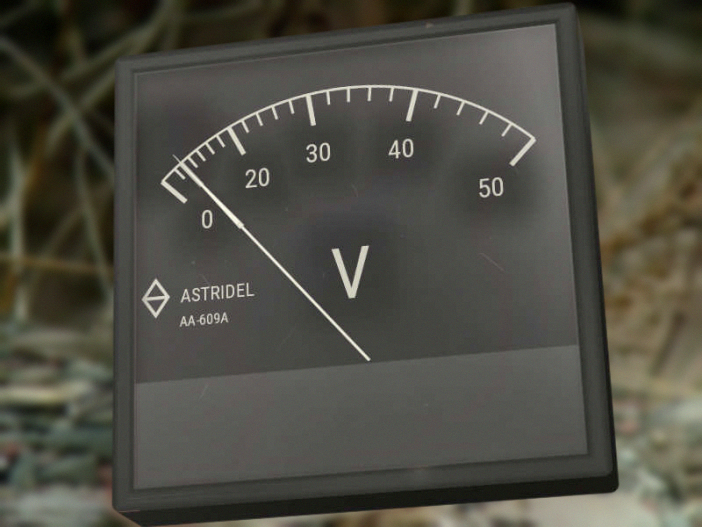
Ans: 10
